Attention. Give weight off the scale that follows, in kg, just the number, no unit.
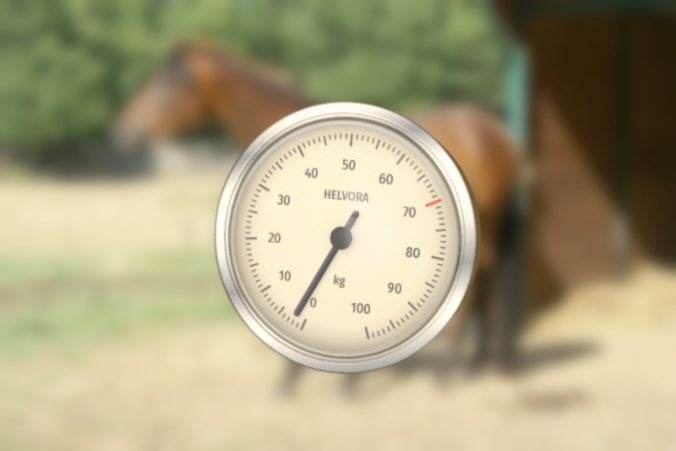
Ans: 2
